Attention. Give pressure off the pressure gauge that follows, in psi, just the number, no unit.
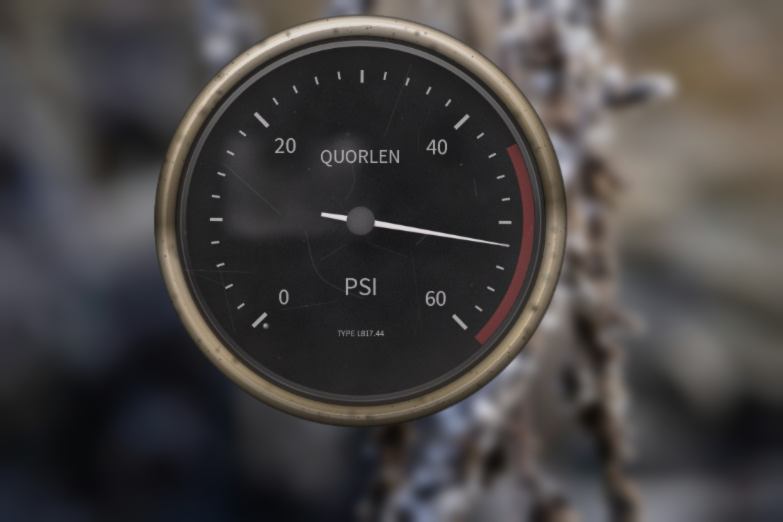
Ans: 52
